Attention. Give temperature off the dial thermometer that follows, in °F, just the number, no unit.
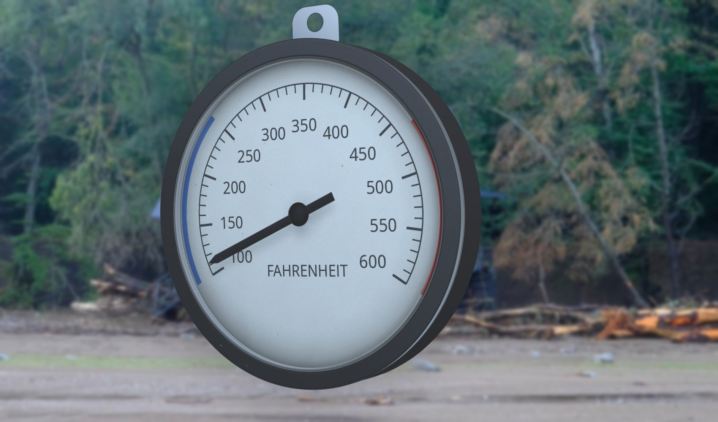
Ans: 110
